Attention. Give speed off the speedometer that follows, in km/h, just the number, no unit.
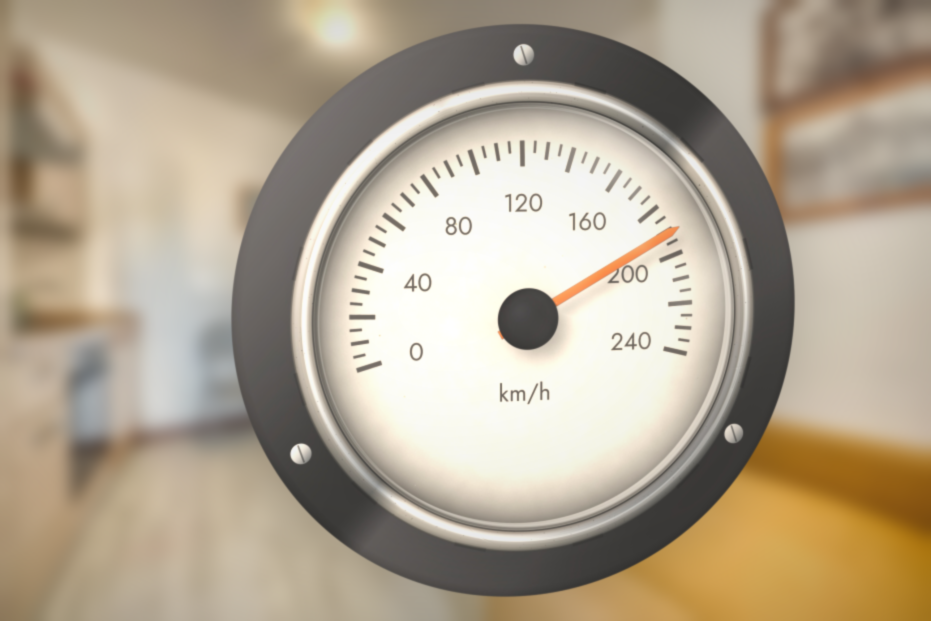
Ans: 190
